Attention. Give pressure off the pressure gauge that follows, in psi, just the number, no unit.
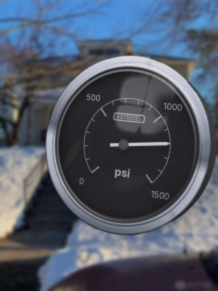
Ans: 1200
